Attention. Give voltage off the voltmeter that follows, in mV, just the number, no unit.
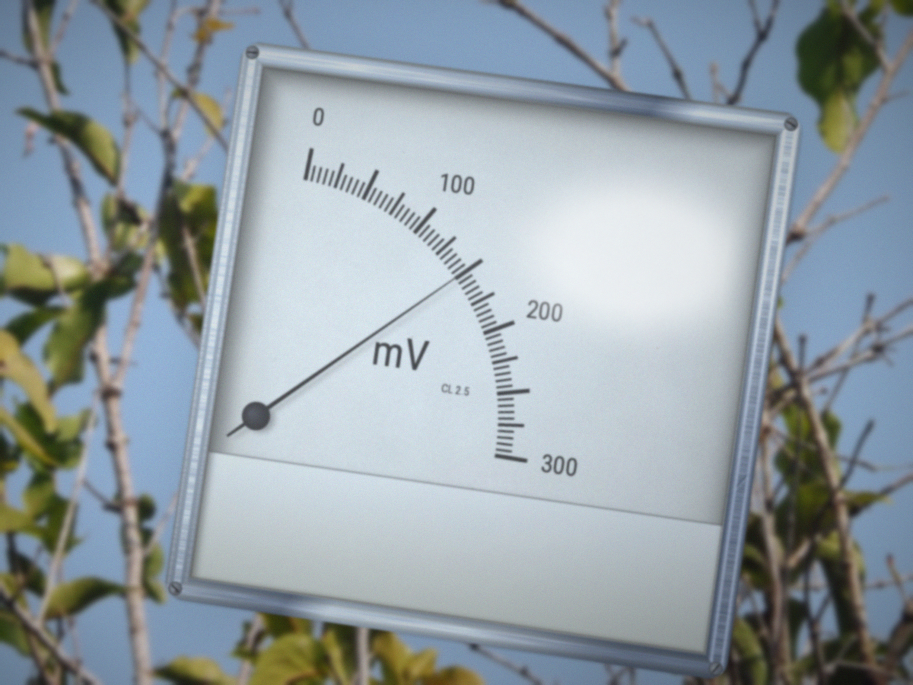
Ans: 150
